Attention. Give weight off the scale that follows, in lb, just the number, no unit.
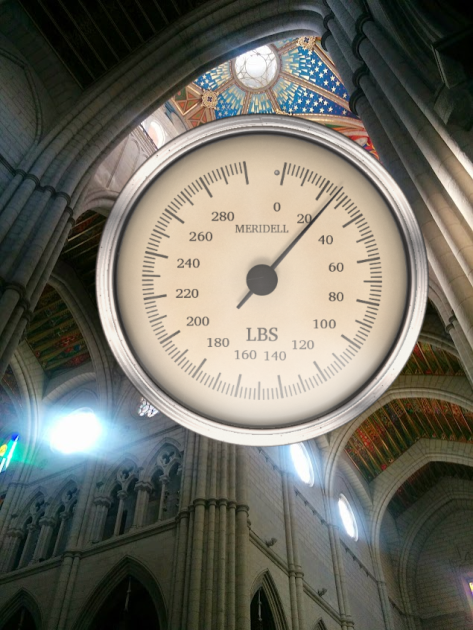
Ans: 26
